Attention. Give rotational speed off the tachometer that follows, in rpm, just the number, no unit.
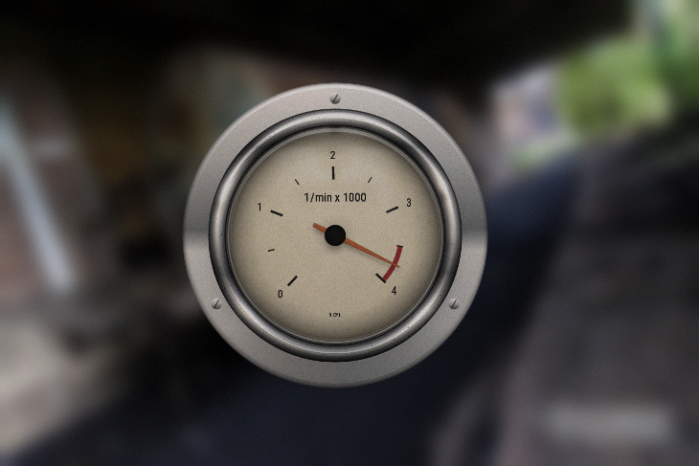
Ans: 3750
